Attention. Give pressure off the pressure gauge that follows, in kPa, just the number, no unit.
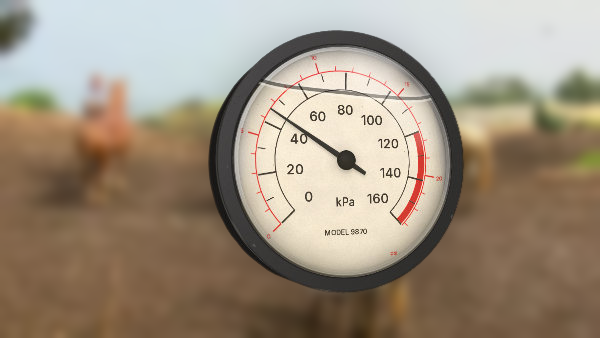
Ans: 45
